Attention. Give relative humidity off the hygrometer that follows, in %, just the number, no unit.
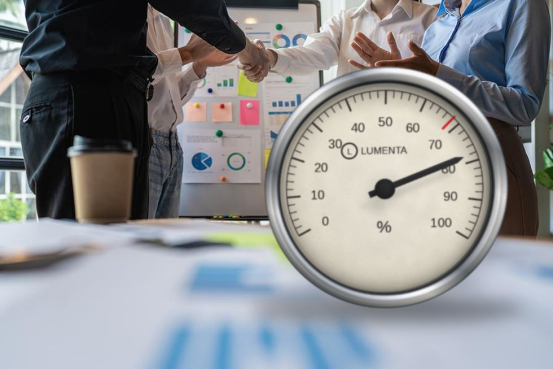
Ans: 78
